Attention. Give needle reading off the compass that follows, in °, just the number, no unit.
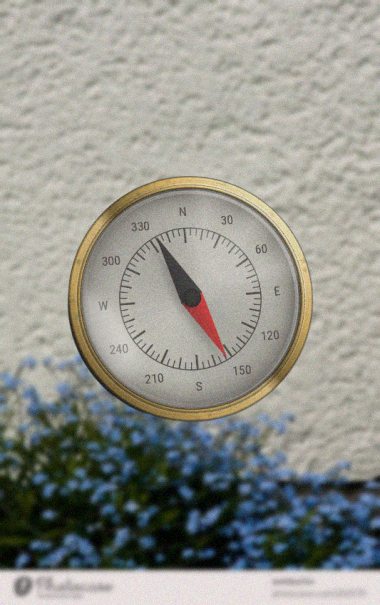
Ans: 155
